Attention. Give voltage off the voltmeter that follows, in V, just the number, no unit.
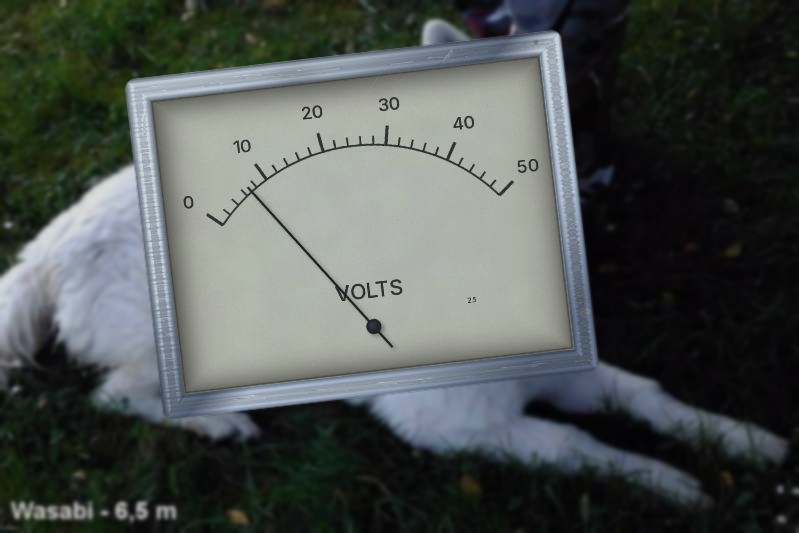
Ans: 7
